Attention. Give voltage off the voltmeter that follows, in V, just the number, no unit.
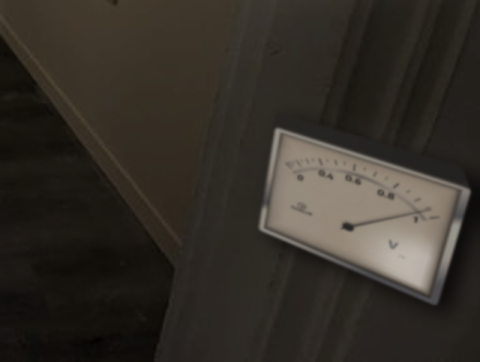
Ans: 0.95
